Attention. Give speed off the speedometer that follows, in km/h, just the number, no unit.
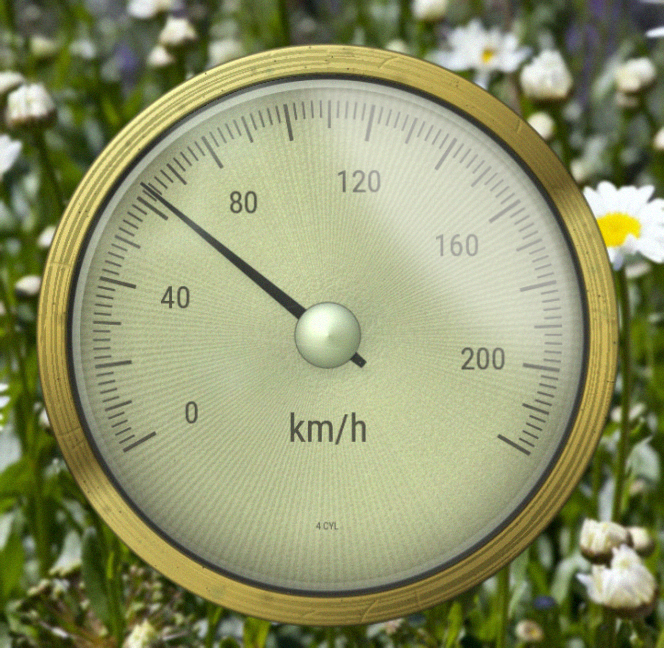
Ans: 63
